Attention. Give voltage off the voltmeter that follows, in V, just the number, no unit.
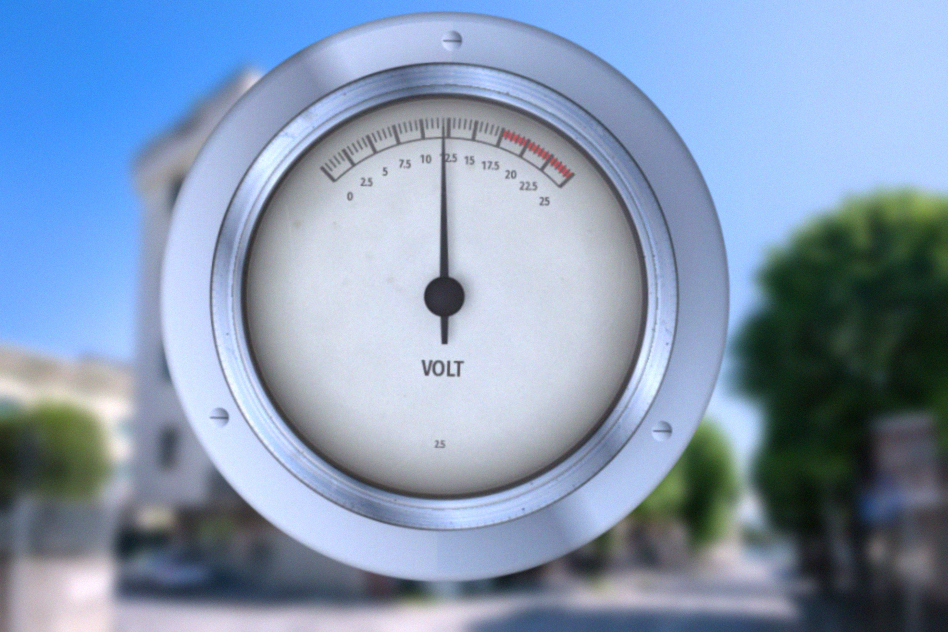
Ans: 12
